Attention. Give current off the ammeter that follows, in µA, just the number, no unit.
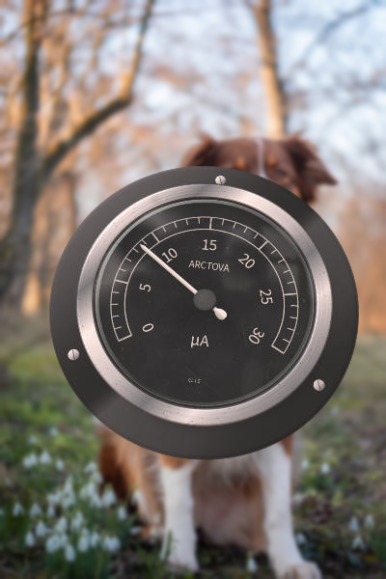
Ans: 8.5
